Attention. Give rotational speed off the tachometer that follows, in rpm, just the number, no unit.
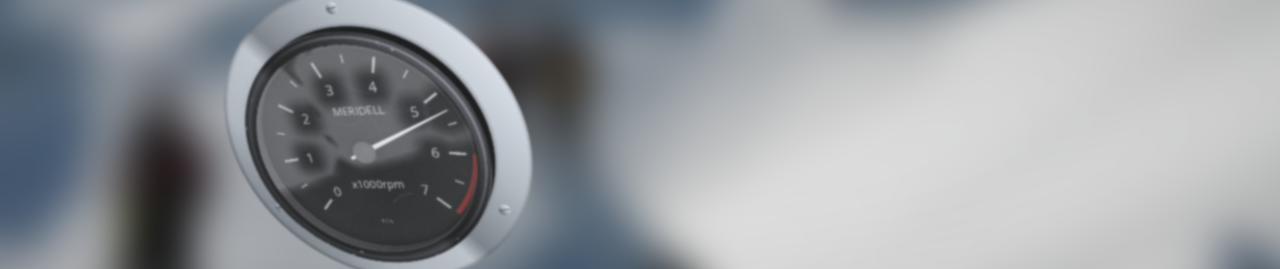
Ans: 5250
